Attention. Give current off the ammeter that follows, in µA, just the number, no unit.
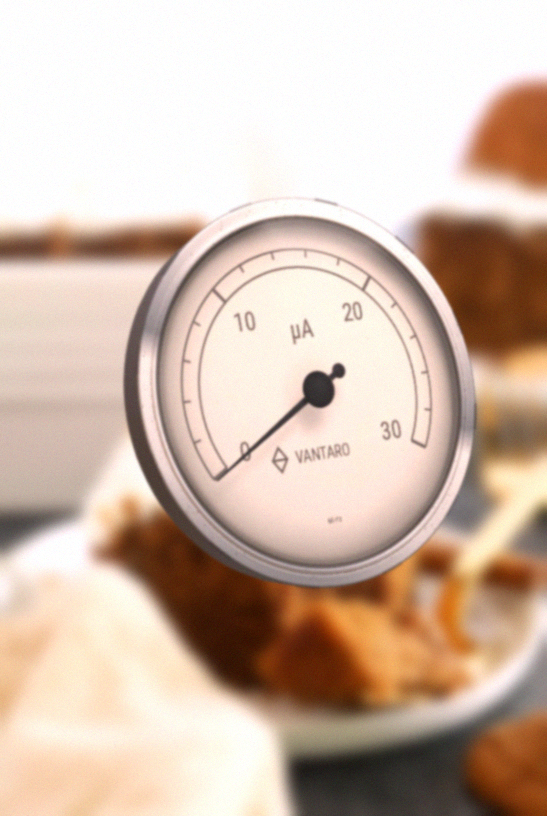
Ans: 0
